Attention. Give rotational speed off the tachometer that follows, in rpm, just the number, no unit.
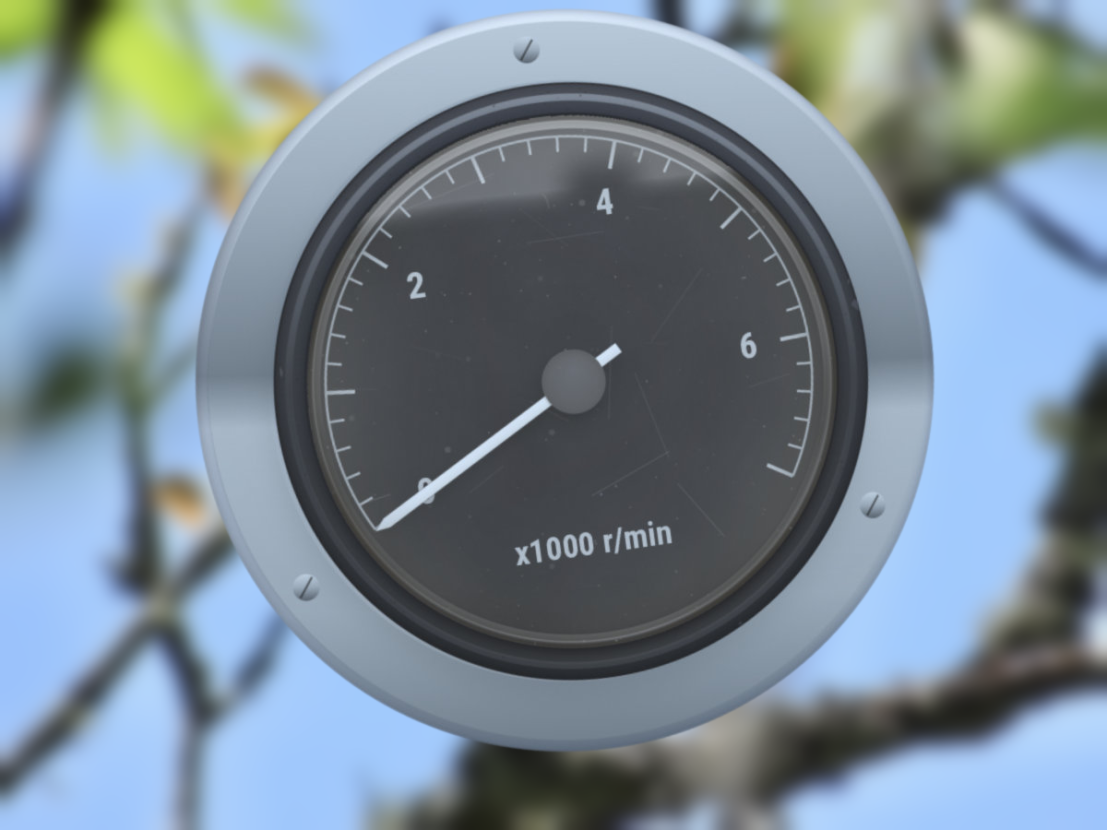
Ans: 0
